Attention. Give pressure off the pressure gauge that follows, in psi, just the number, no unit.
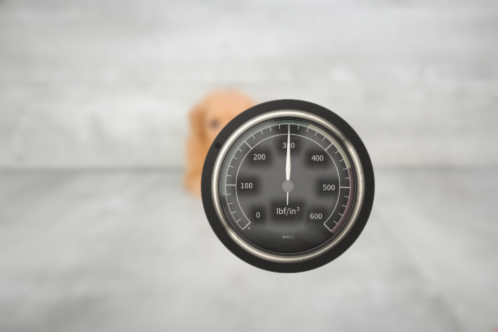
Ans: 300
